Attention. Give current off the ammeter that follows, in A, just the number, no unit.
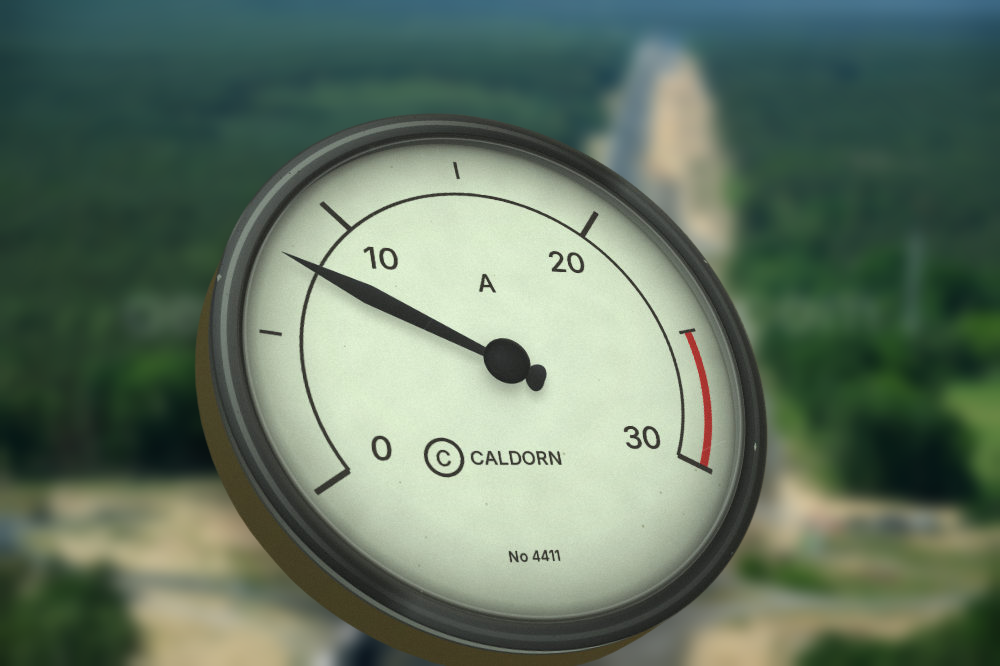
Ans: 7.5
